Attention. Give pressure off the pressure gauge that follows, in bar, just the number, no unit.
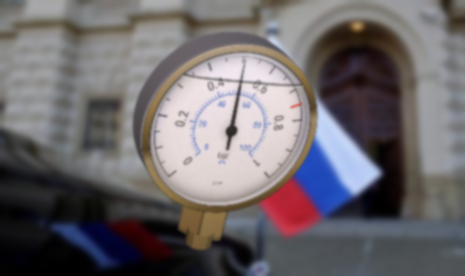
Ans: 0.5
